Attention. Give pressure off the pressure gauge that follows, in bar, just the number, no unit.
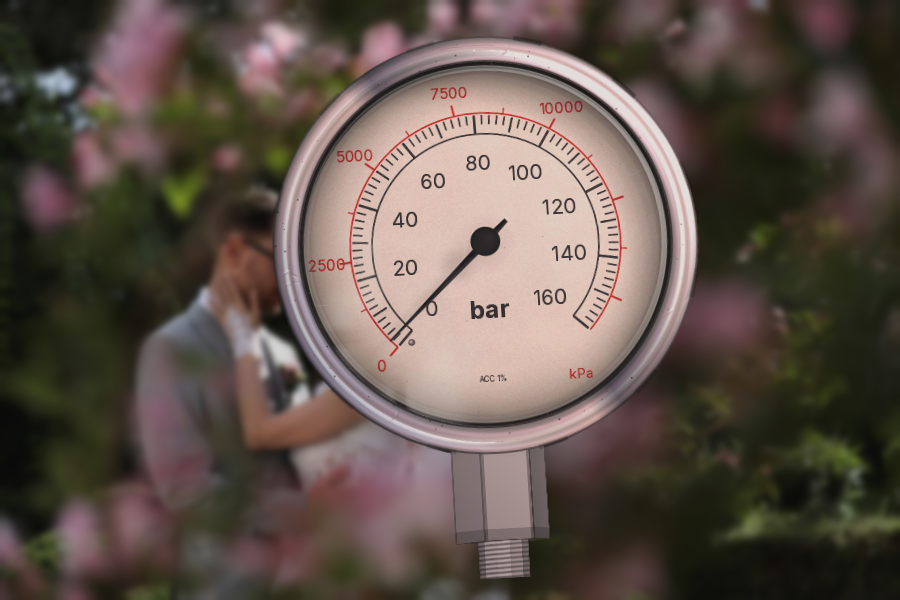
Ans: 2
